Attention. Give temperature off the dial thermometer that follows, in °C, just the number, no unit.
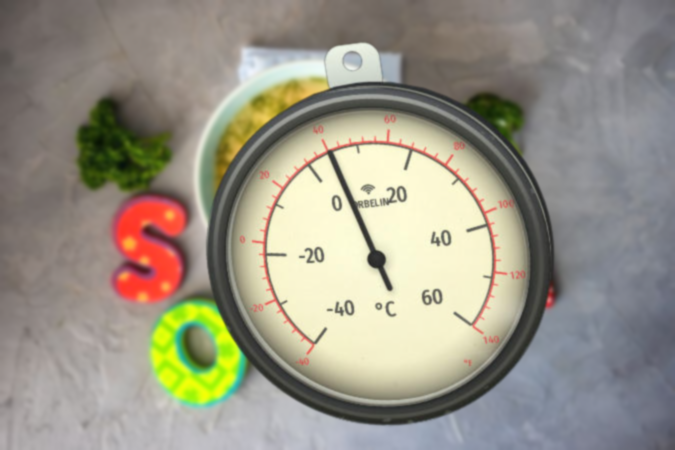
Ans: 5
